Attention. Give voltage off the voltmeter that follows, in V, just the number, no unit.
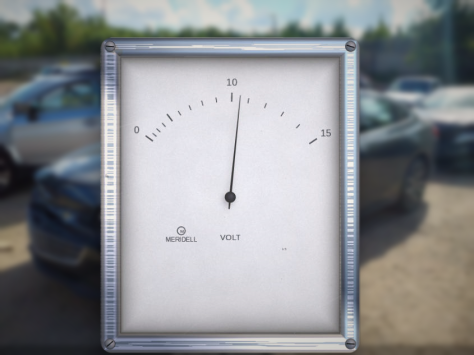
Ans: 10.5
